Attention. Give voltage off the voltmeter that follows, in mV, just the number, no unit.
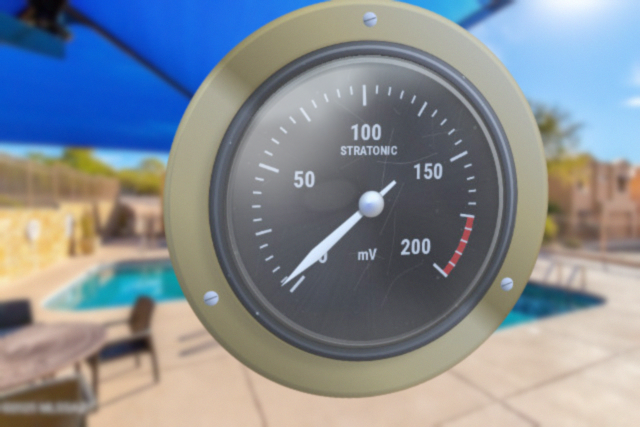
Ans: 5
